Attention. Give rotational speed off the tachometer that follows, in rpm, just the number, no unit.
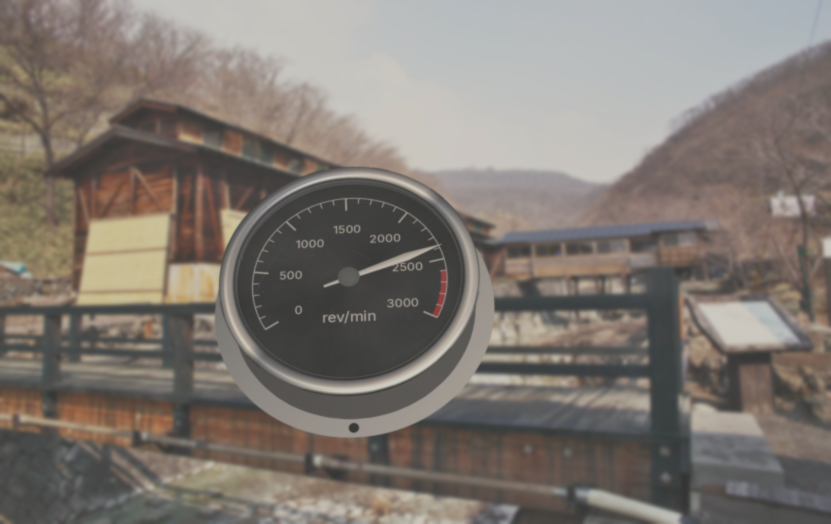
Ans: 2400
